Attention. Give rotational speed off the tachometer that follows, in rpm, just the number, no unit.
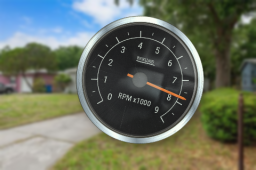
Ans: 7750
